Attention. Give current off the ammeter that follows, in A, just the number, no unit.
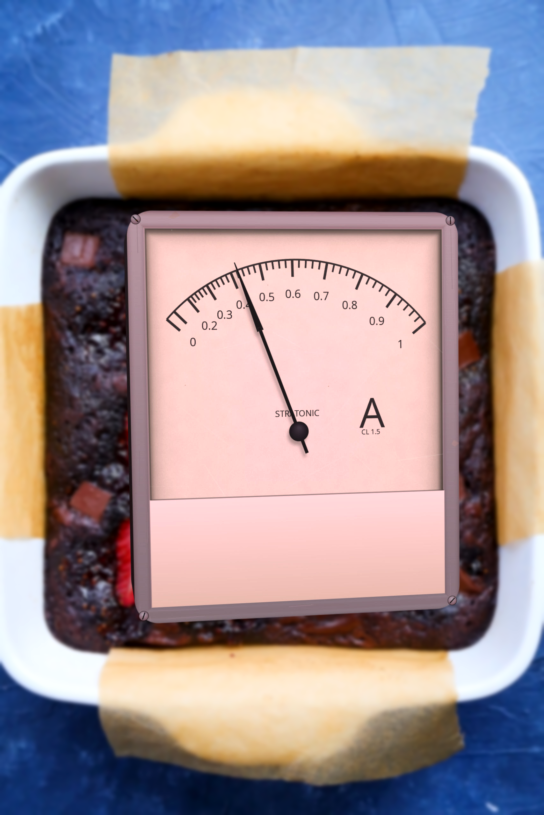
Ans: 0.42
